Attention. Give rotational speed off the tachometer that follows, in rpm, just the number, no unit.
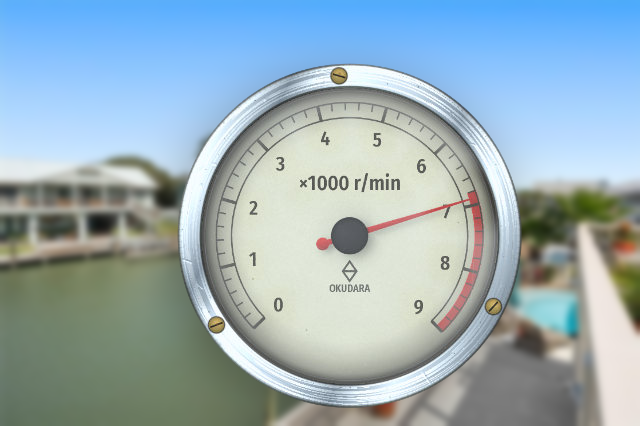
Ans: 6900
